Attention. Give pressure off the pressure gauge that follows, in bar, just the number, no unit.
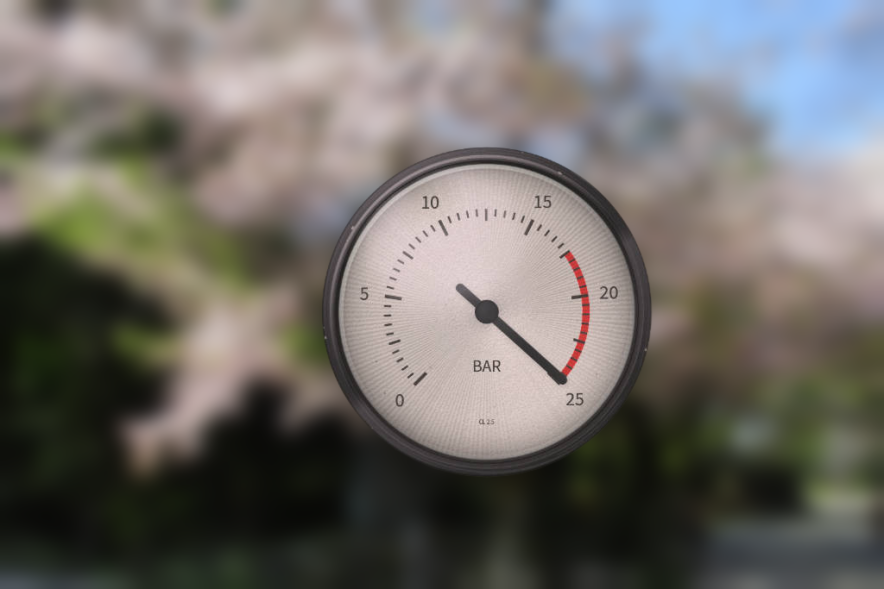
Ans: 24.75
